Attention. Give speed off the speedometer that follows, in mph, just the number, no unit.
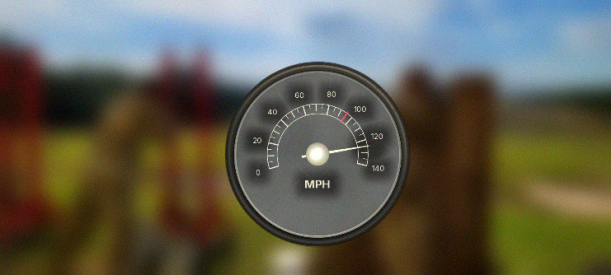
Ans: 125
